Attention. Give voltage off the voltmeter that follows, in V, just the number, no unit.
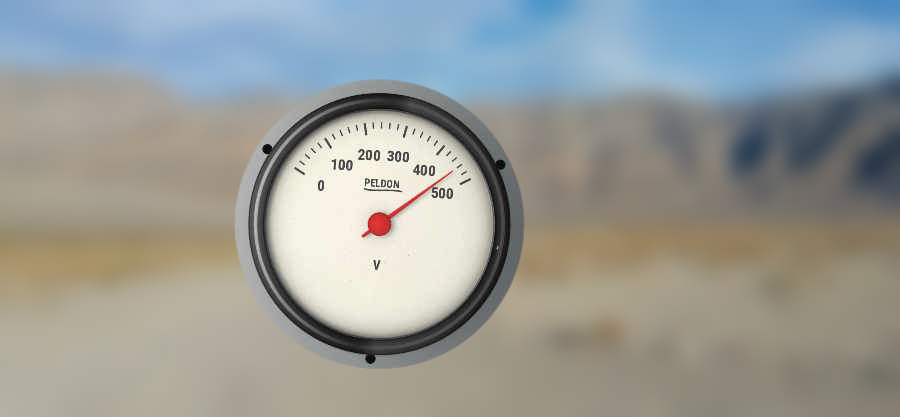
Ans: 460
